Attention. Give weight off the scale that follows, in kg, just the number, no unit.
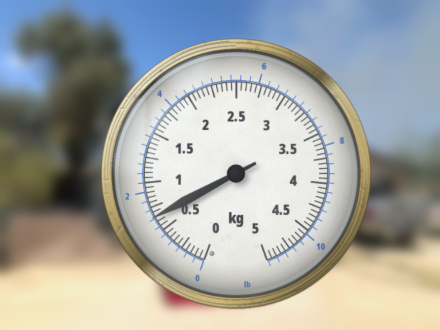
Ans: 0.65
